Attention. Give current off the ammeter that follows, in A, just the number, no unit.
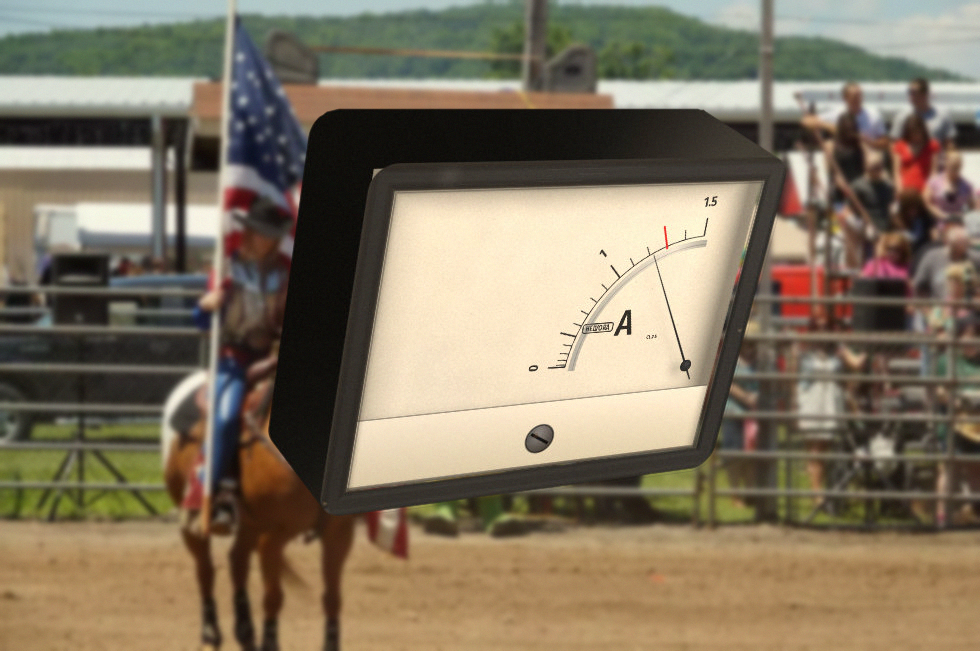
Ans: 1.2
